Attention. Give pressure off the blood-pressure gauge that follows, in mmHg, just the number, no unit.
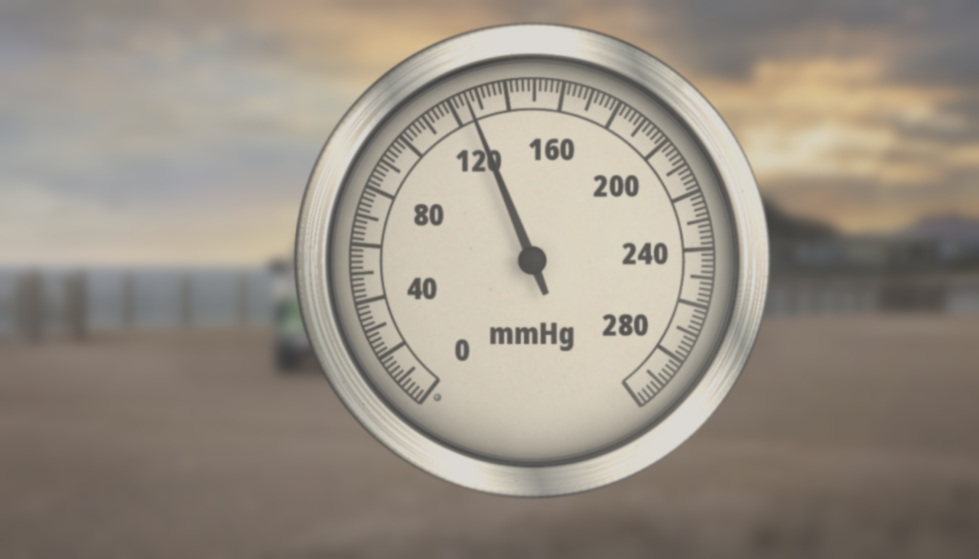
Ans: 126
